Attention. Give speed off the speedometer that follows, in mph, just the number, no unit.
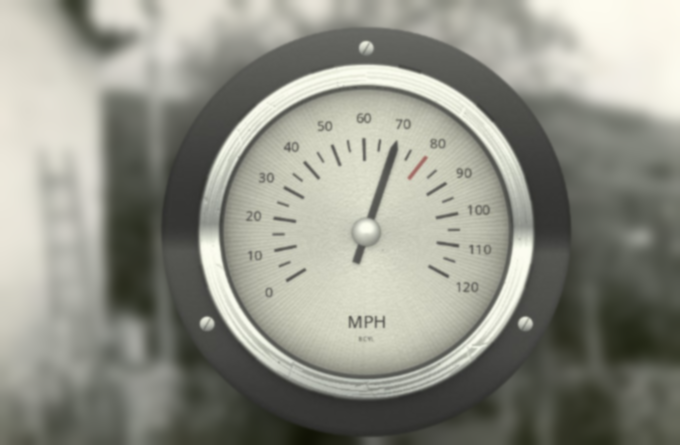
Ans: 70
